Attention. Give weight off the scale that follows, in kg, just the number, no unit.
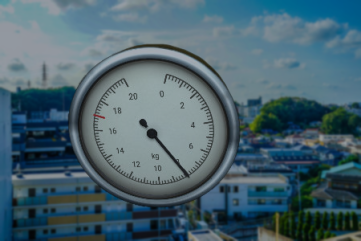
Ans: 8
